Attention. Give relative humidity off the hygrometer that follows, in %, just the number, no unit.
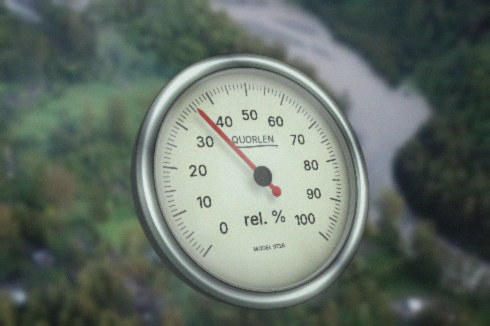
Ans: 35
